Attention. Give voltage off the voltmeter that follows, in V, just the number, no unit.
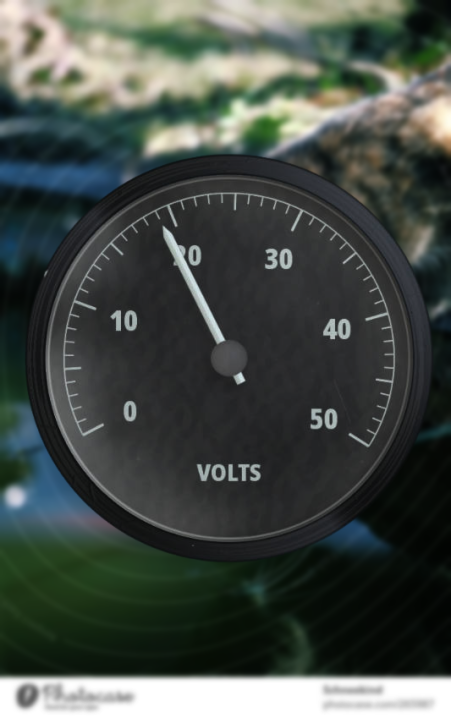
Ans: 19
